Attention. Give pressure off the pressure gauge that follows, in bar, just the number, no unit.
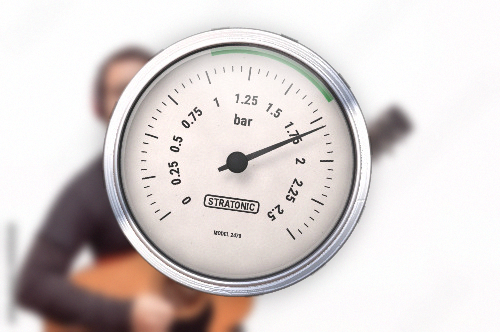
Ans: 1.8
